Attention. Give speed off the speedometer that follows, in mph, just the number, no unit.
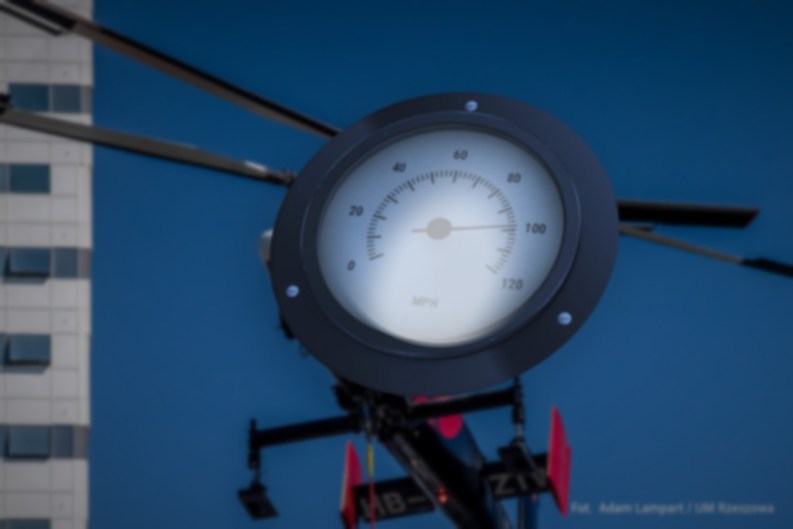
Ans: 100
